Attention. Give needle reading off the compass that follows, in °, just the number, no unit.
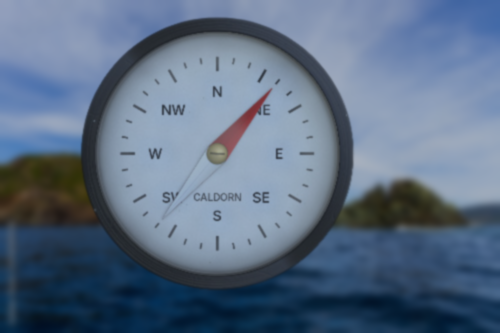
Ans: 40
